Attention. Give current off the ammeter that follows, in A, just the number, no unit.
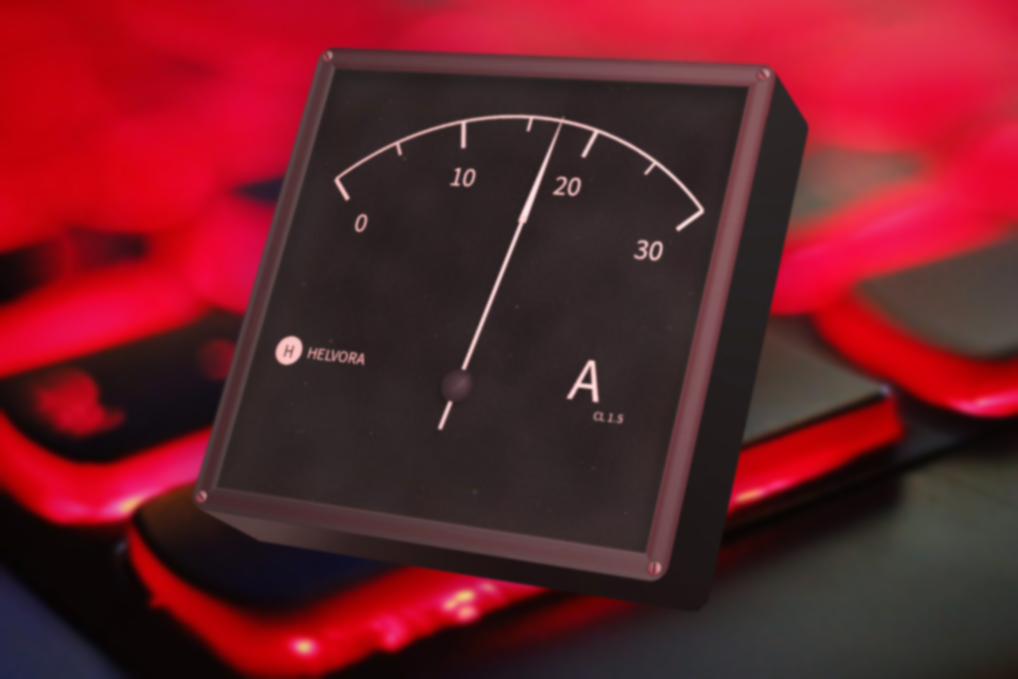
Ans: 17.5
